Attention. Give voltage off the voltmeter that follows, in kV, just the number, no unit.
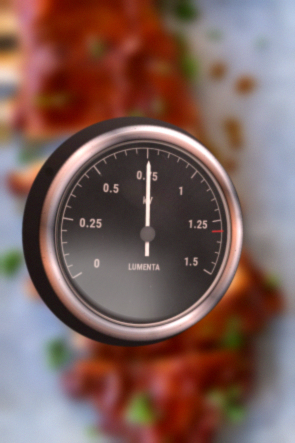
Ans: 0.75
